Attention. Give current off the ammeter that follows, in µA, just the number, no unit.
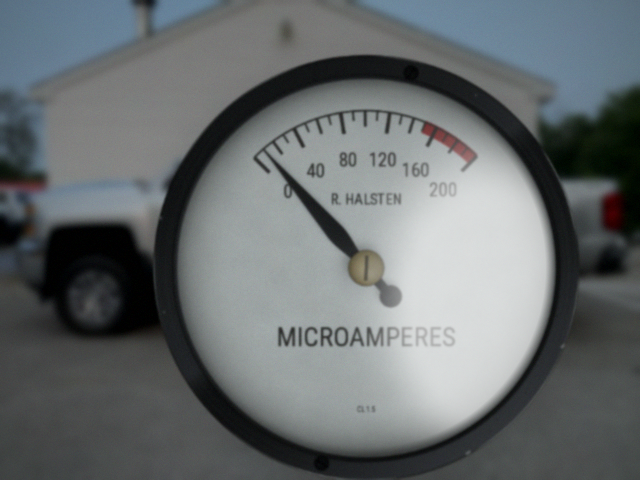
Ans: 10
